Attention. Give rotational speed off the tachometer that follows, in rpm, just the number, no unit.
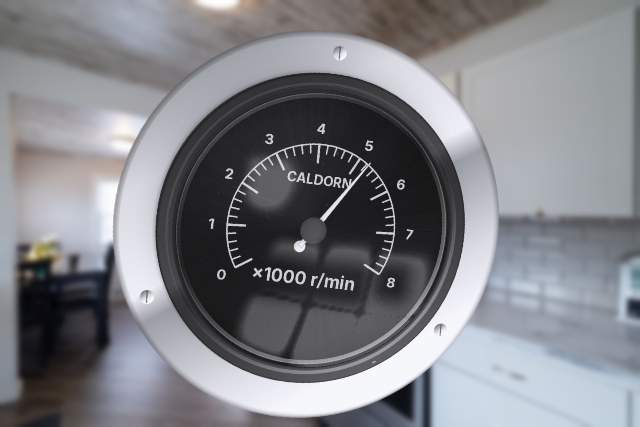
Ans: 5200
